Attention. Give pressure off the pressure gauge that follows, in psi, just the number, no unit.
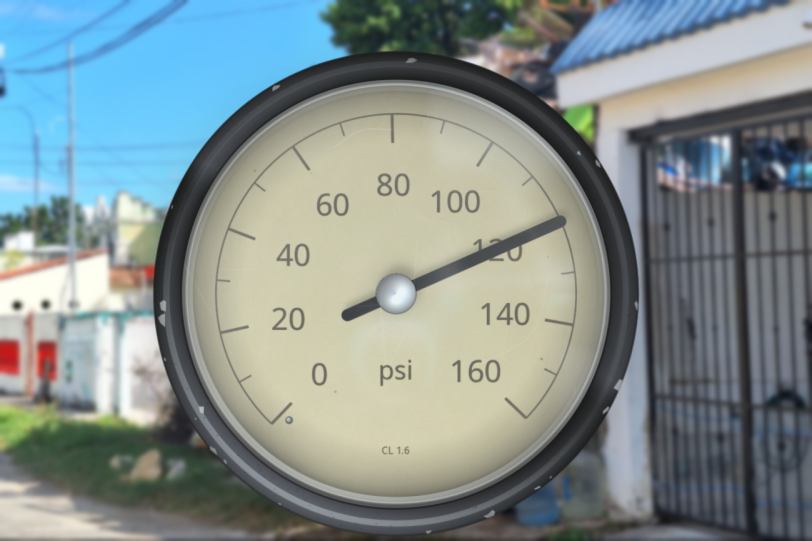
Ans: 120
